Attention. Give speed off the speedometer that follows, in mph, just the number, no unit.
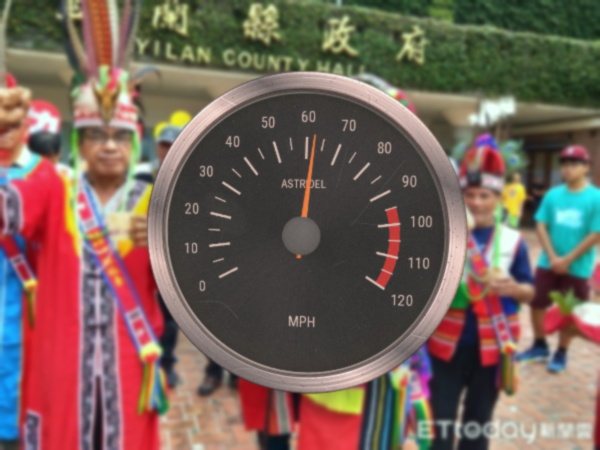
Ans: 62.5
